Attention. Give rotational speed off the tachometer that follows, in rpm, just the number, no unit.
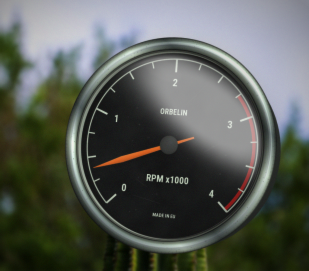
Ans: 375
